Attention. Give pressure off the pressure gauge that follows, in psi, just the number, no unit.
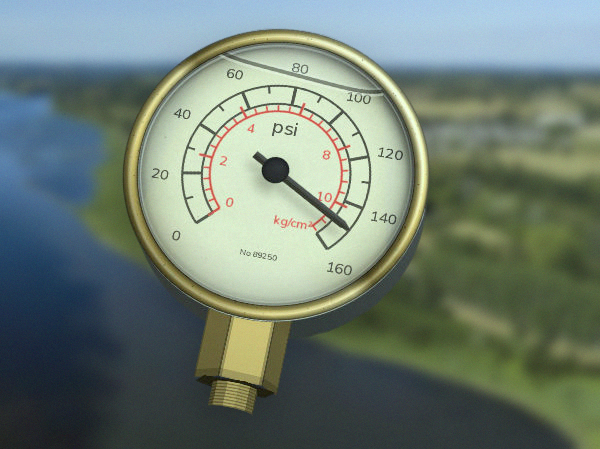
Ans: 150
